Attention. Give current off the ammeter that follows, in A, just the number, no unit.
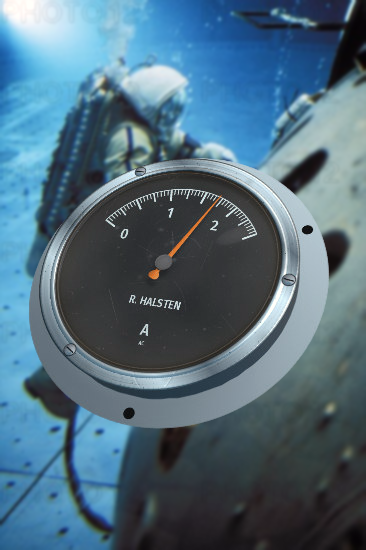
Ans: 1.75
